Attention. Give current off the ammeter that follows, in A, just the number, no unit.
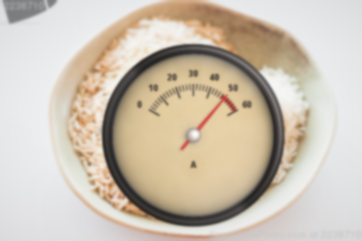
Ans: 50
